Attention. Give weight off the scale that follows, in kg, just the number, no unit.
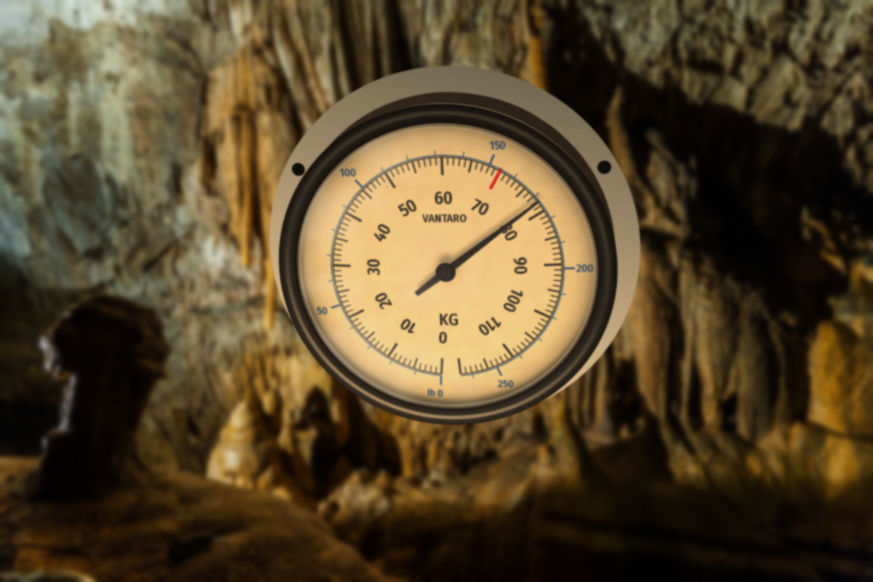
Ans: 78
